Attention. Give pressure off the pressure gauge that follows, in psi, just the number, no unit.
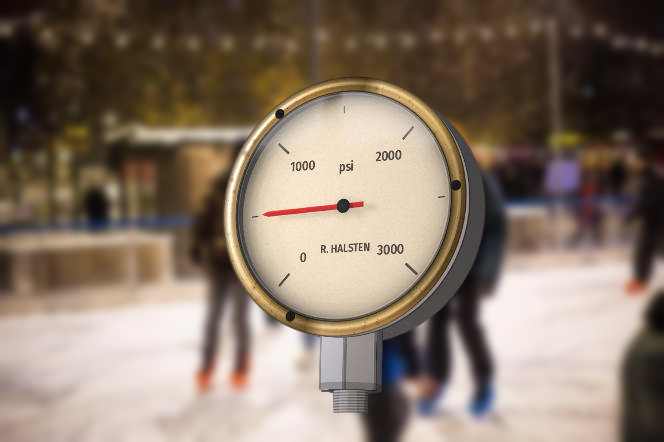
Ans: 500
